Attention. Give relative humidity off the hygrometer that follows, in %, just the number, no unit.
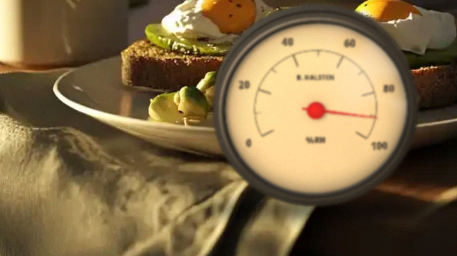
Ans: 90
